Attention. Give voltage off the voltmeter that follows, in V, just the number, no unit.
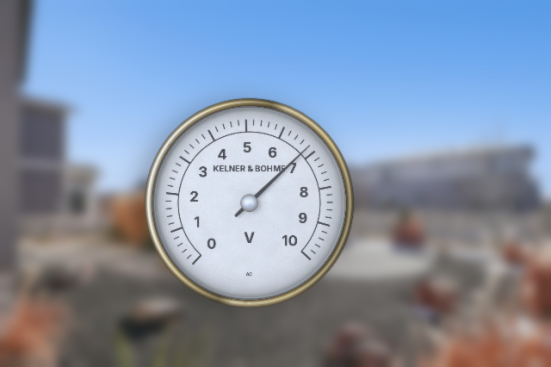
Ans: 6.8
